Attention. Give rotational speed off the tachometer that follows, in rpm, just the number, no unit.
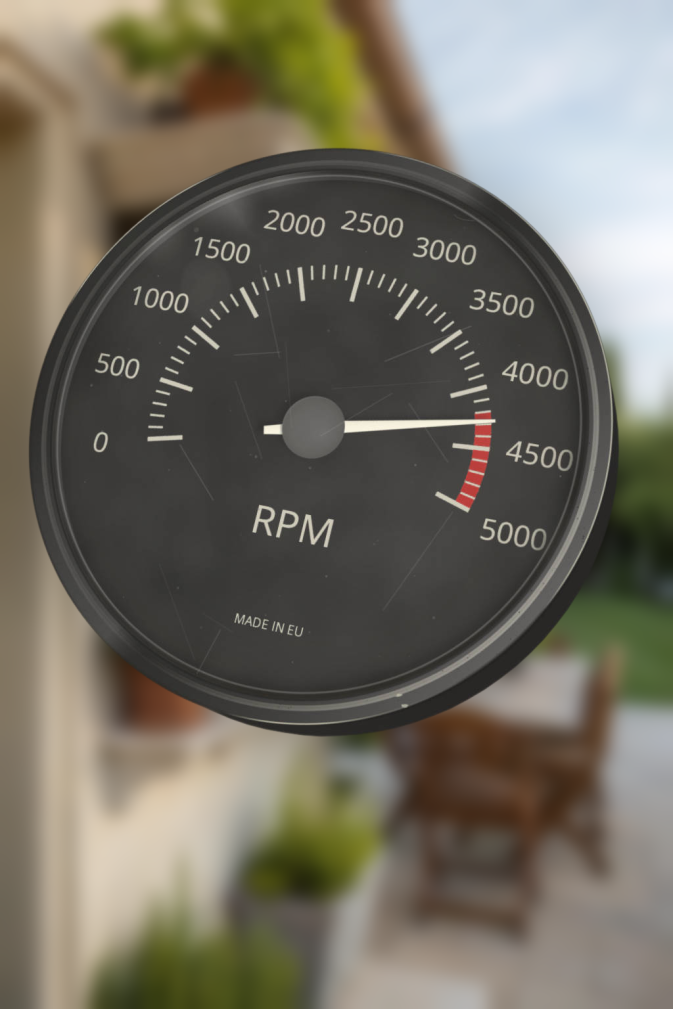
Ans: 4300
